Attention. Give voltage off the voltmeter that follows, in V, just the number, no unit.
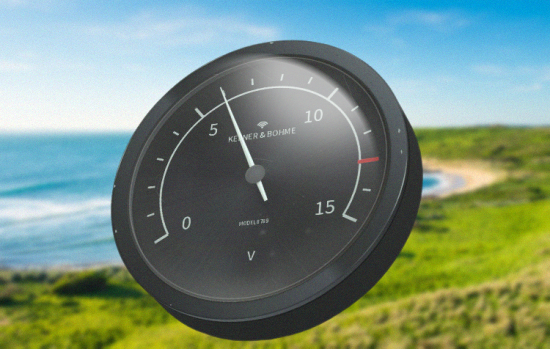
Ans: 6
